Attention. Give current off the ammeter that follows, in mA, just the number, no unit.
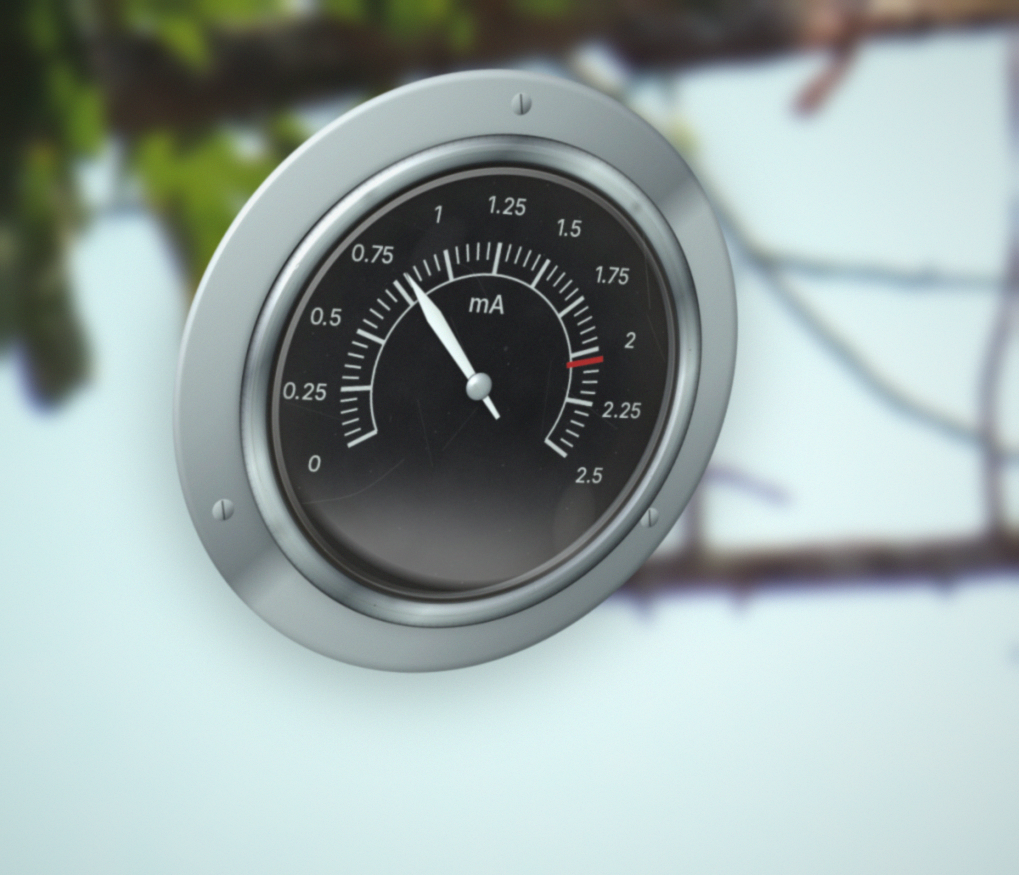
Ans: 0.8
